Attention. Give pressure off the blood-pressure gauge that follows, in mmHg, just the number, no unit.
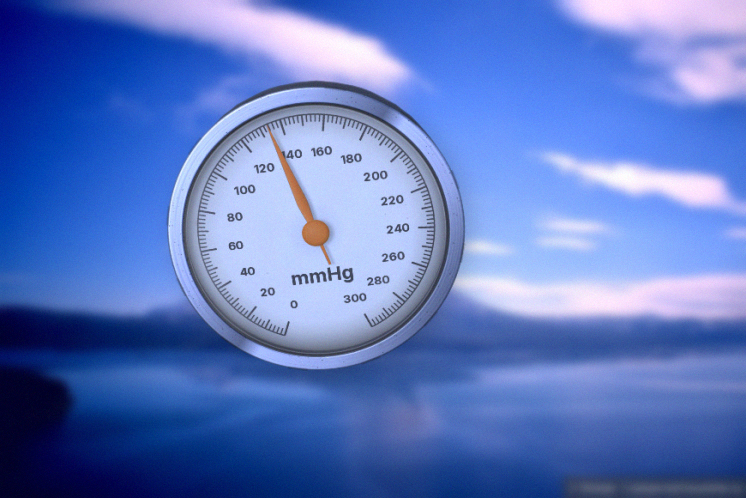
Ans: 134
